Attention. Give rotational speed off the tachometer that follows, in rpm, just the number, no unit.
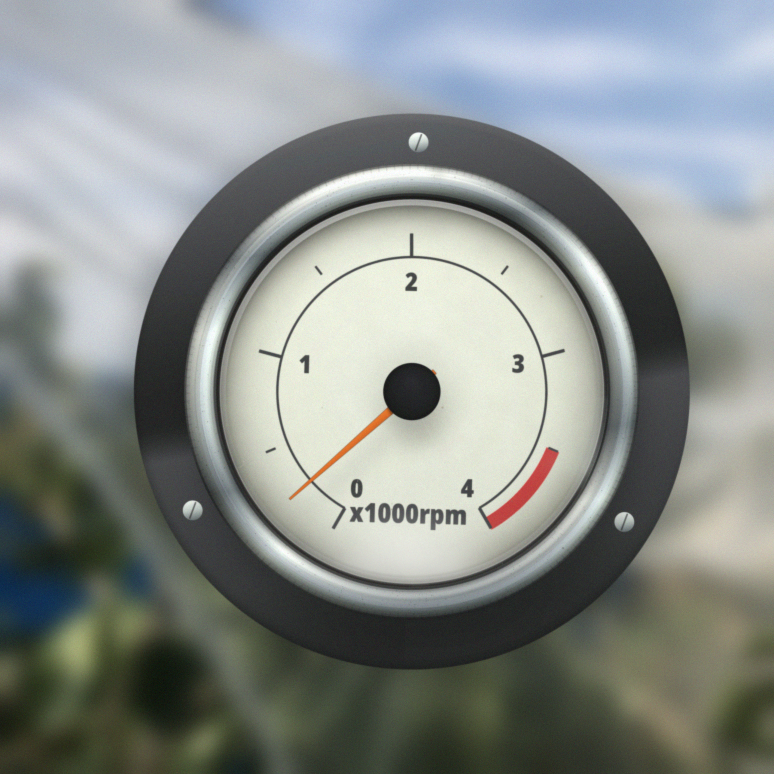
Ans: 250
